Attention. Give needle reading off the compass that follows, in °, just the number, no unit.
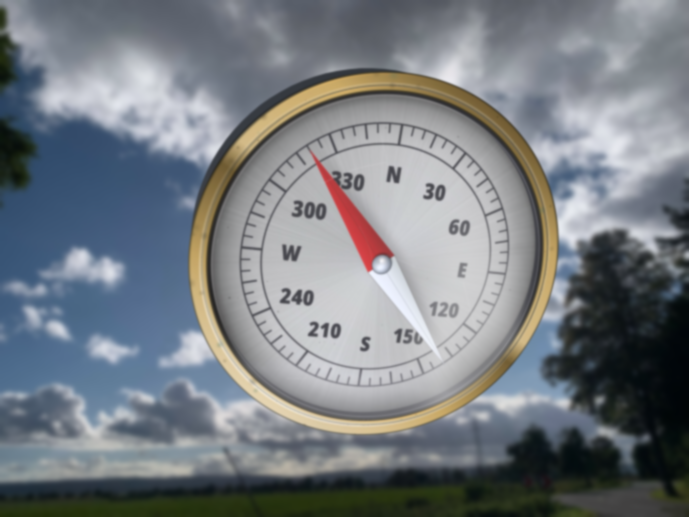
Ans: 320
